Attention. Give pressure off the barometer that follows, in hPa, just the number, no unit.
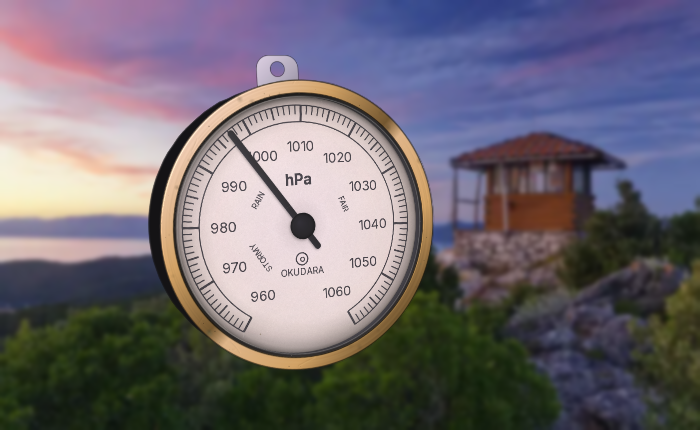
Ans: 997
